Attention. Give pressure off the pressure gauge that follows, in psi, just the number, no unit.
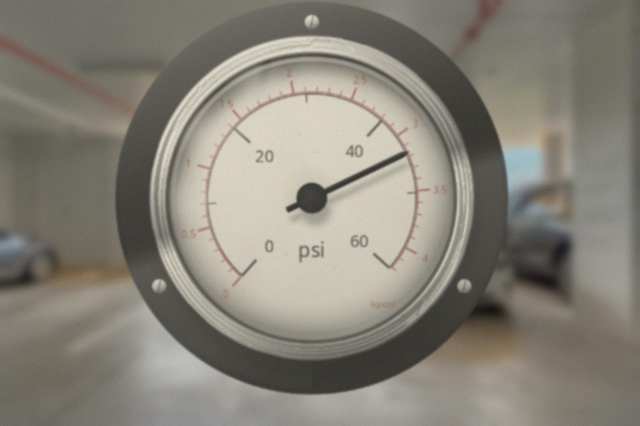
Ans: 45
